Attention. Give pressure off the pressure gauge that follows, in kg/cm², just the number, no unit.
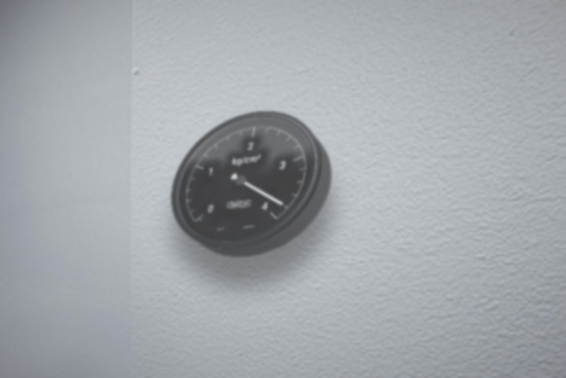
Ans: 3.8
